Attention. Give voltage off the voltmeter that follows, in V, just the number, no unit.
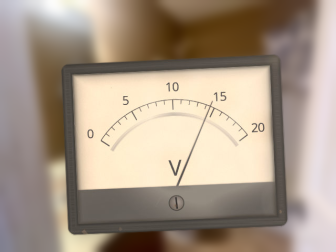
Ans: 14.5
